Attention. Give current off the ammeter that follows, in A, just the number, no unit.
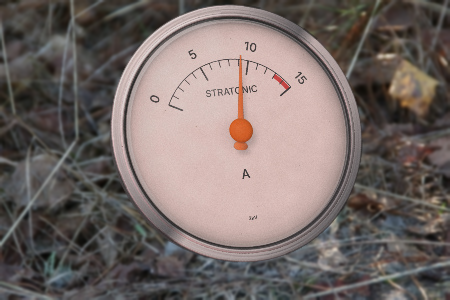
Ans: 9
